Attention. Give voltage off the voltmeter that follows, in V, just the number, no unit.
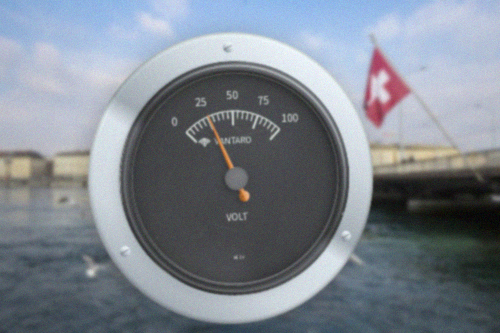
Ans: 25
